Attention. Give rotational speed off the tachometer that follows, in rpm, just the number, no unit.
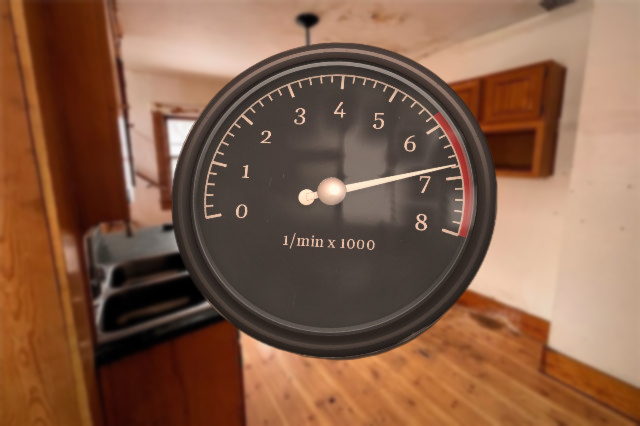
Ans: 6800
